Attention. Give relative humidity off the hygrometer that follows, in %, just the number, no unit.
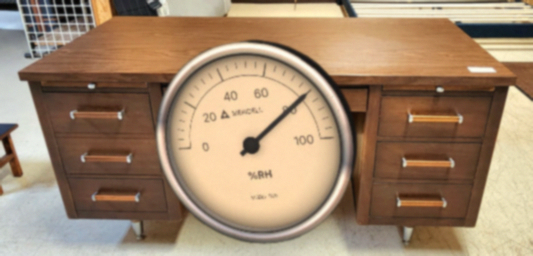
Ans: 80
